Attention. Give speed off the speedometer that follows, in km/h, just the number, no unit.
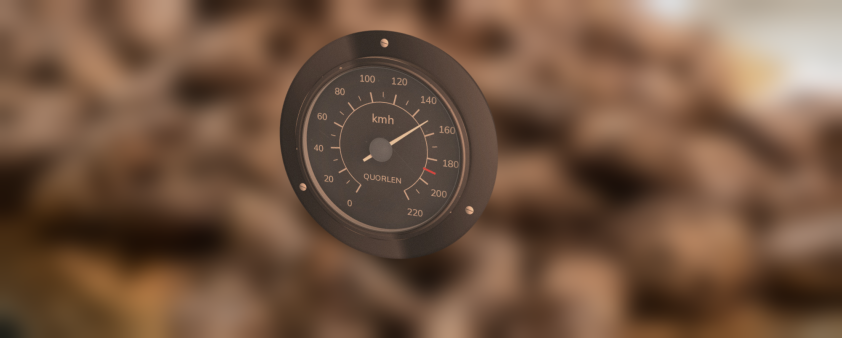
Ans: 150
